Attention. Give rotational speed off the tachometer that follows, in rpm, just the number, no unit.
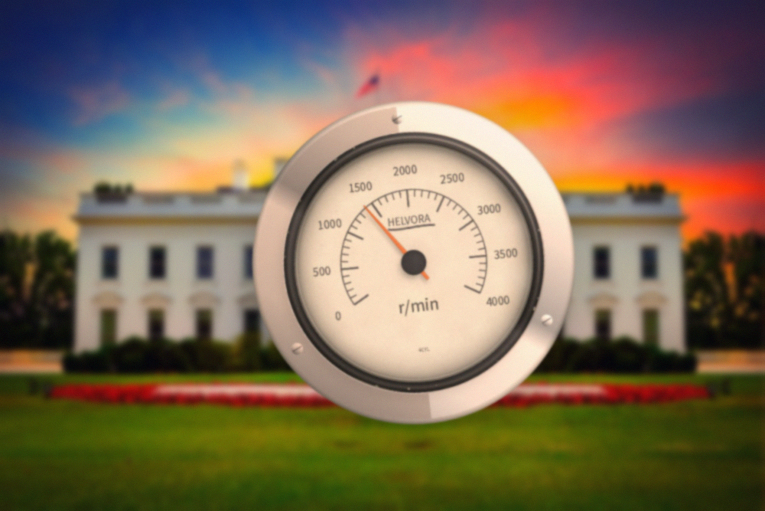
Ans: 1400
